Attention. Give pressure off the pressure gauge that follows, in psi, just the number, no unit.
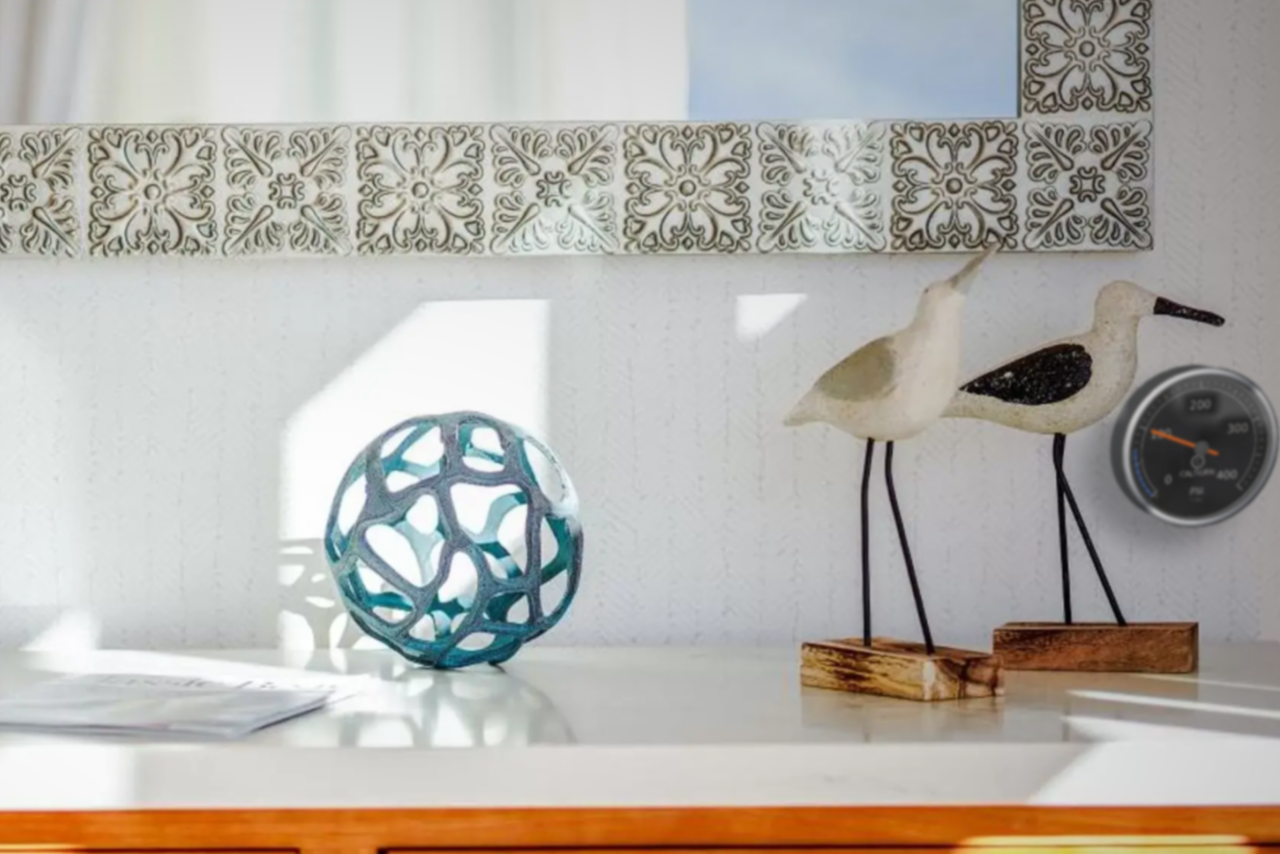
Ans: 100
